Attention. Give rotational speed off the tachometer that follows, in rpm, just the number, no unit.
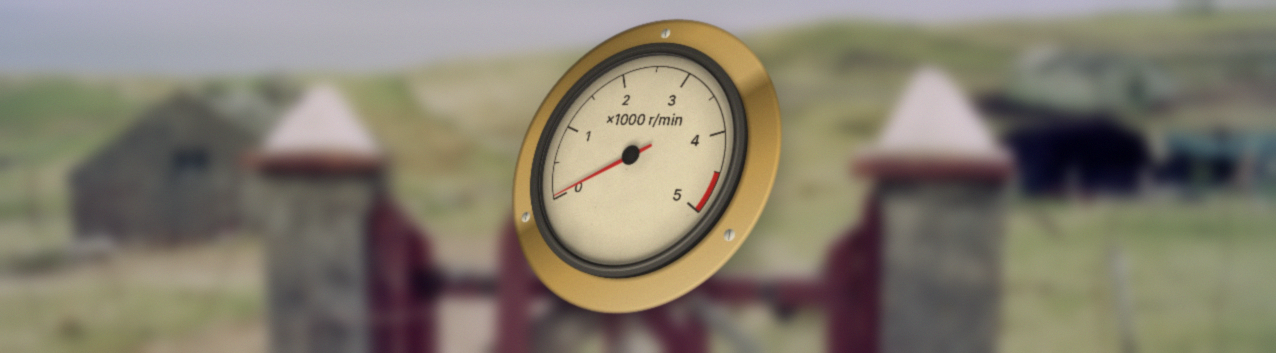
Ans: 0
